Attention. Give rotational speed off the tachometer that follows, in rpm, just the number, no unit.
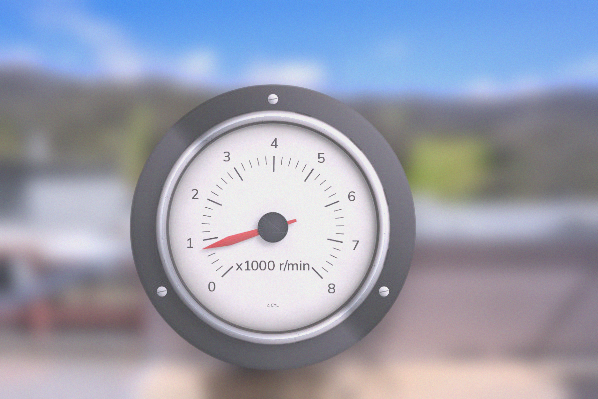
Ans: 800
